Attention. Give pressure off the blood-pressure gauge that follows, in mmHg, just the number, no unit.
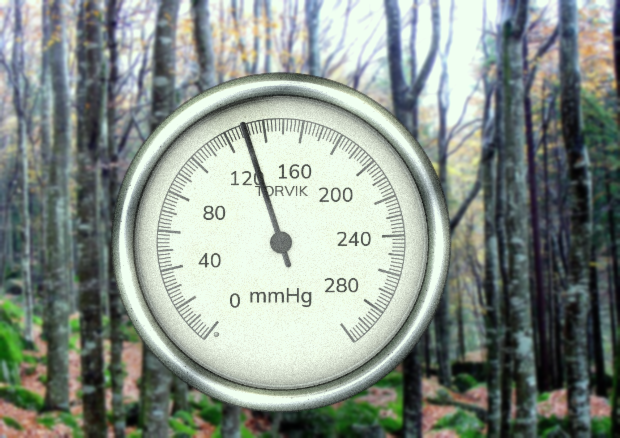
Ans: 130
